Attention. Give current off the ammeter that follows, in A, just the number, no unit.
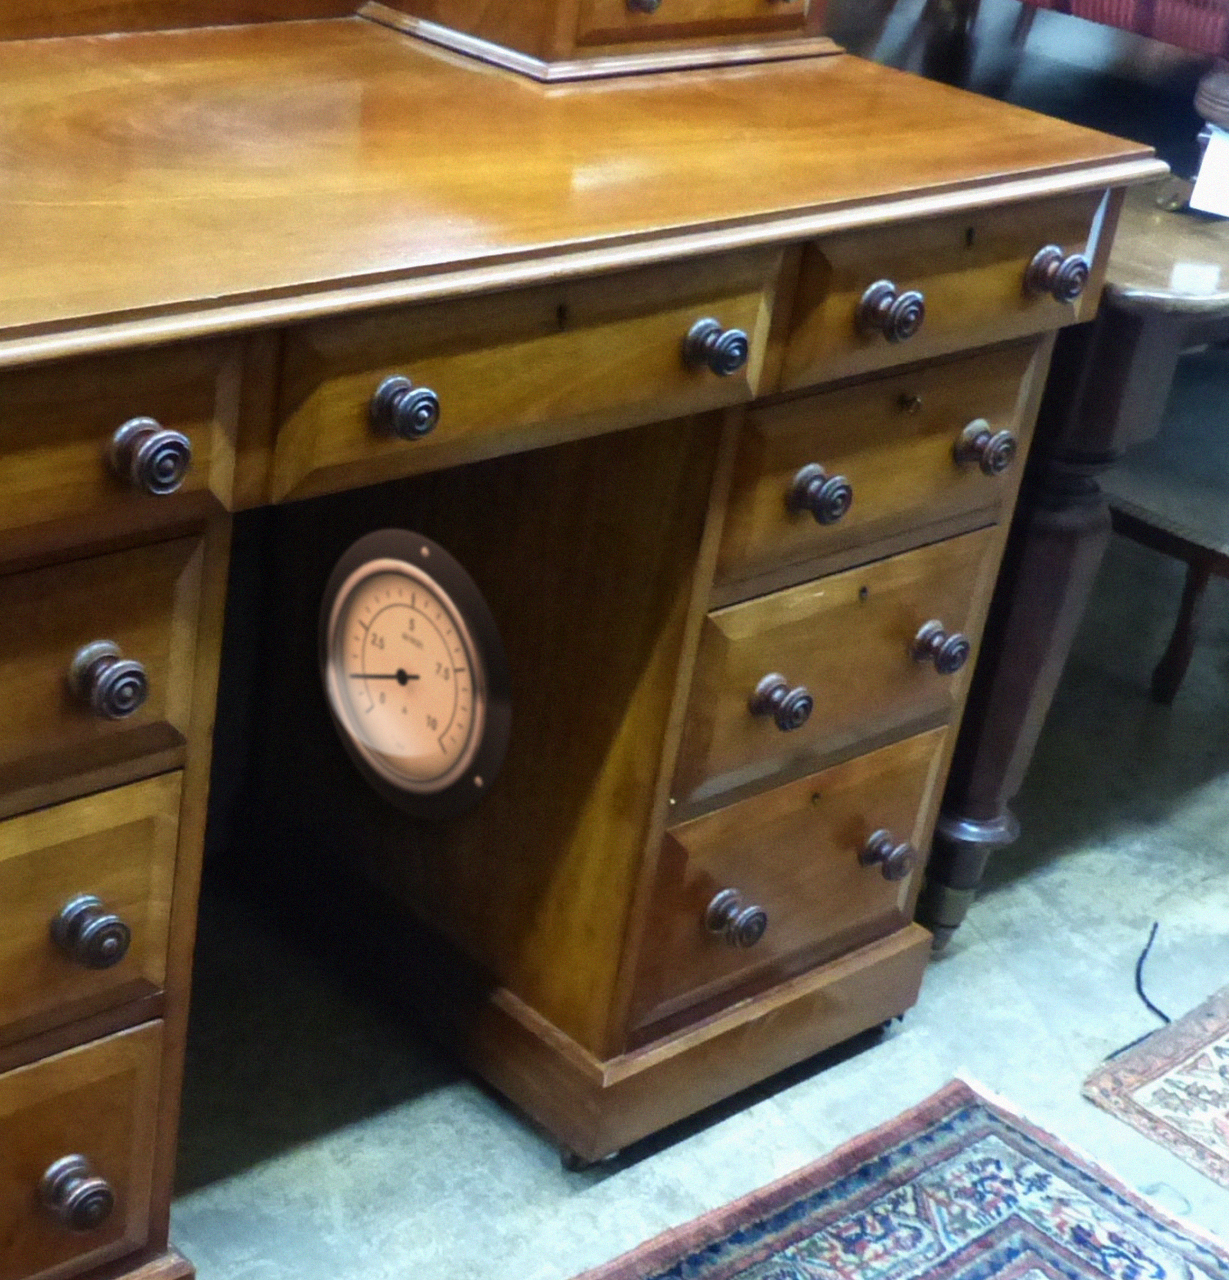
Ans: 1
